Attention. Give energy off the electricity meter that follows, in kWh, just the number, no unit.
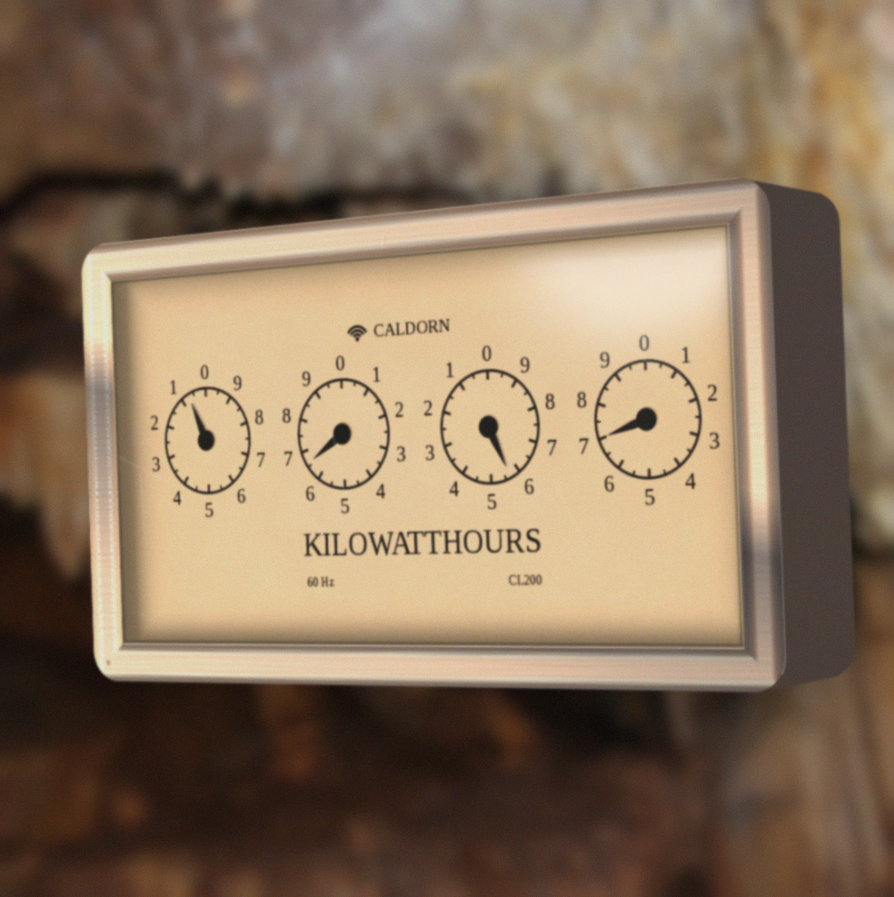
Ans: 657
